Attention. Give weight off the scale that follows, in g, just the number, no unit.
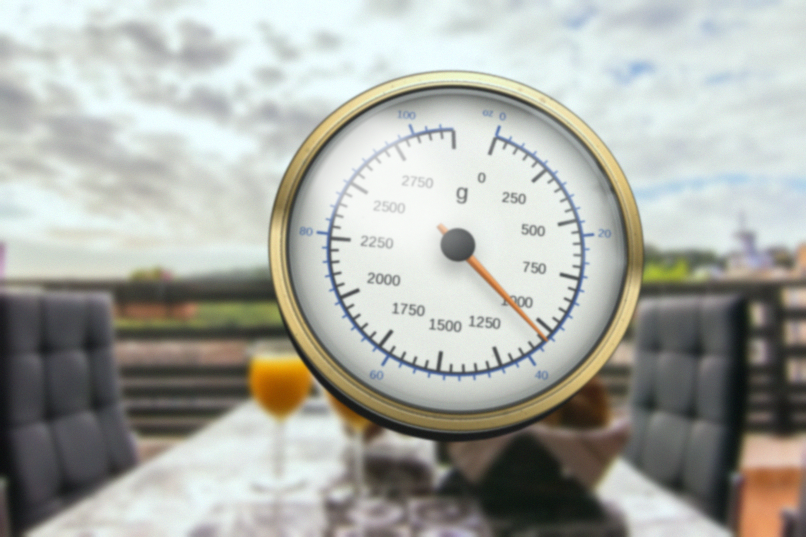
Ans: 1050
